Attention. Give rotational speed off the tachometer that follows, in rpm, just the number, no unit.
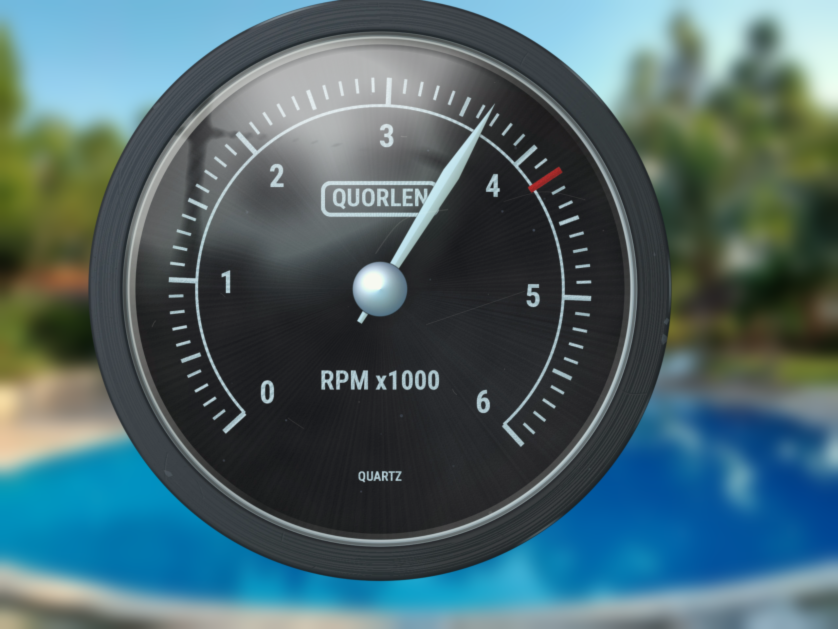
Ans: 3650
